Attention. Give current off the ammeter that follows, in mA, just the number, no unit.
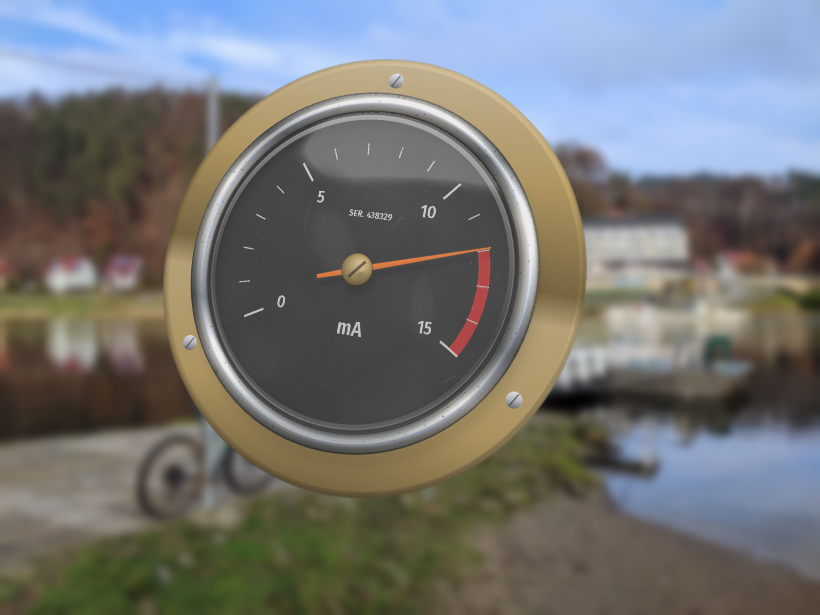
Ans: 12
